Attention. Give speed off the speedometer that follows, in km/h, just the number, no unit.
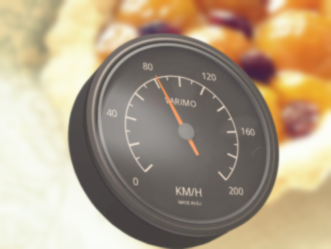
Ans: 80
